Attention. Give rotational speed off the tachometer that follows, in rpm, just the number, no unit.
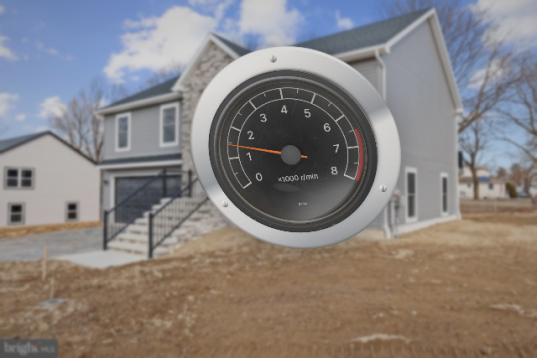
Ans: 1500
